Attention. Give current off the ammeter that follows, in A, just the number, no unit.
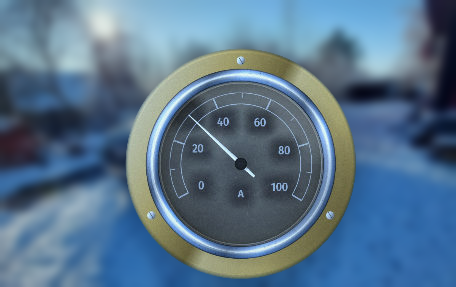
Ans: 30
